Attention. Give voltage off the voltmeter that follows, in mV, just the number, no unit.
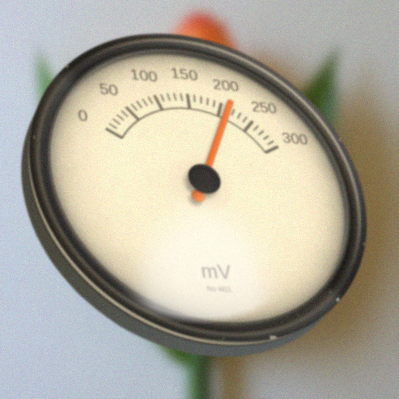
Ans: 210
